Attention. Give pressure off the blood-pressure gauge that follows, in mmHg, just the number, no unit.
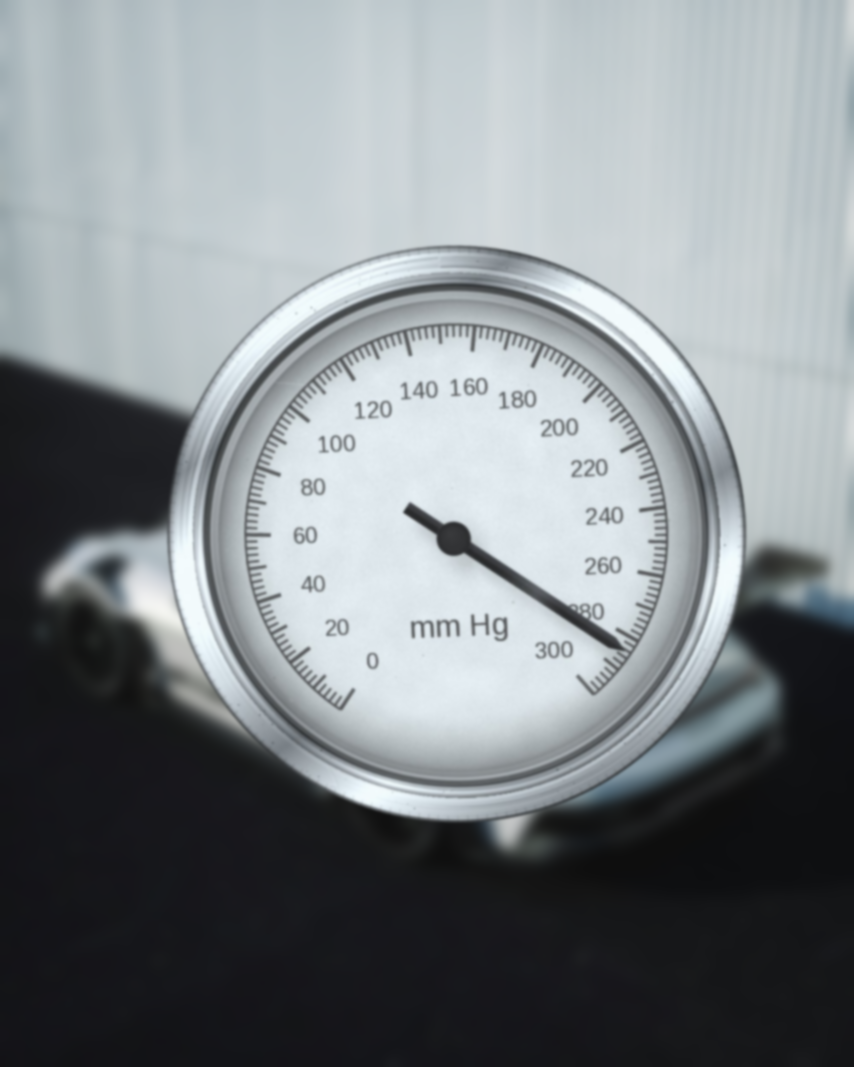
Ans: 284
